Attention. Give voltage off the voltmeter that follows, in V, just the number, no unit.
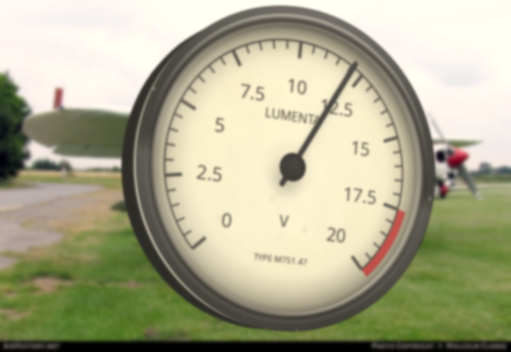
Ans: 12
